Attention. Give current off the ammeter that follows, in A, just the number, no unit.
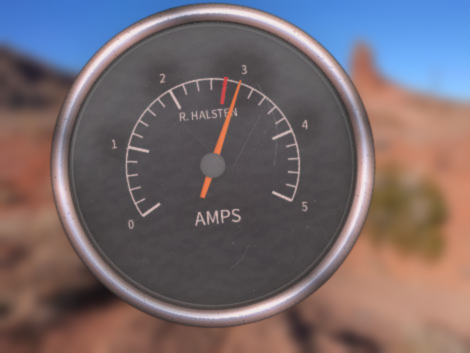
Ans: 3
